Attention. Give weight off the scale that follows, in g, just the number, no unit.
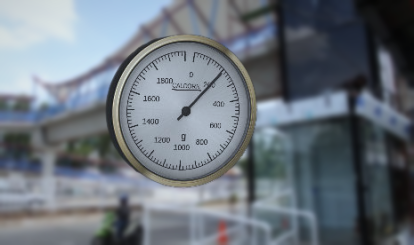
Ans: 200
